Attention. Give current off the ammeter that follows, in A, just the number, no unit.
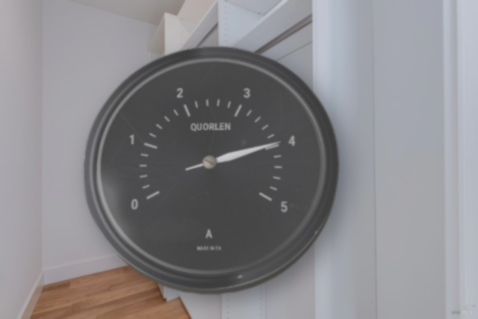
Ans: 4
